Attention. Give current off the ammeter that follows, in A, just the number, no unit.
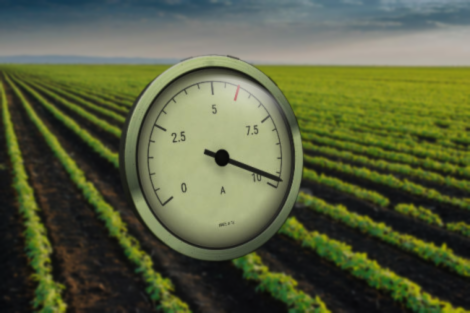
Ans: 9.75
